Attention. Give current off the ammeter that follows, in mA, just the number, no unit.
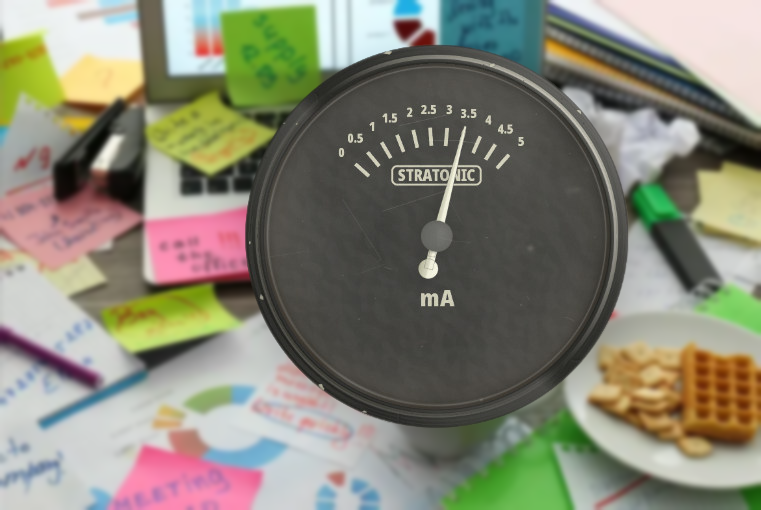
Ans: 3.5
